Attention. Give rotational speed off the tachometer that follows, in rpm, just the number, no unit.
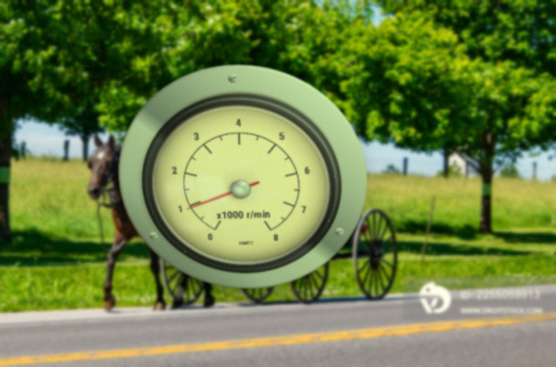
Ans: 1000
